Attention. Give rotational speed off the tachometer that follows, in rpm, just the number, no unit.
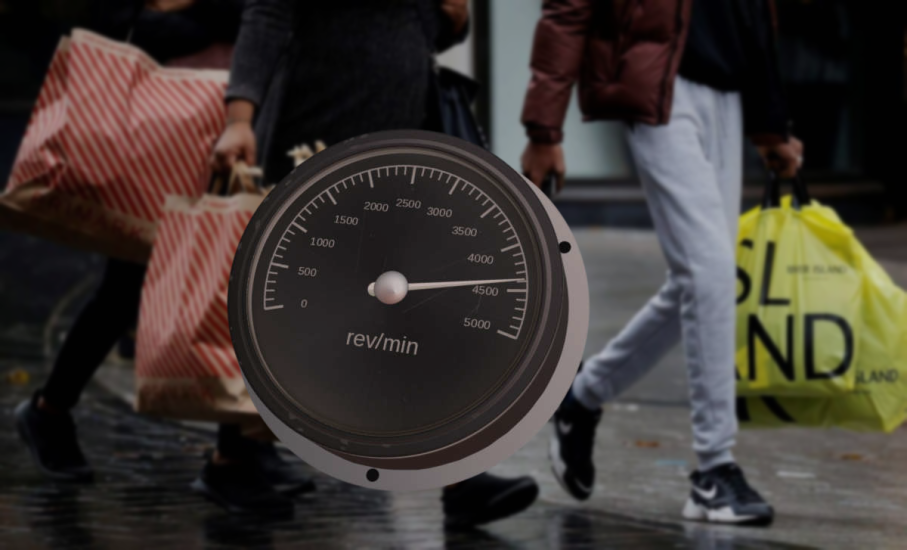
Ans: 4400
